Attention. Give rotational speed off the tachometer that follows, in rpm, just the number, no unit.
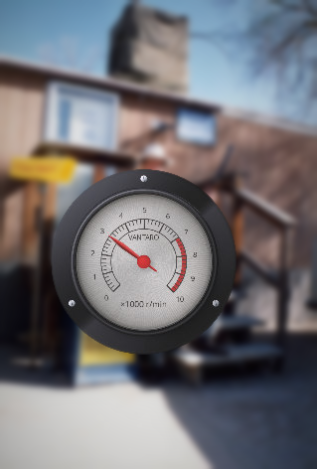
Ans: 3000
